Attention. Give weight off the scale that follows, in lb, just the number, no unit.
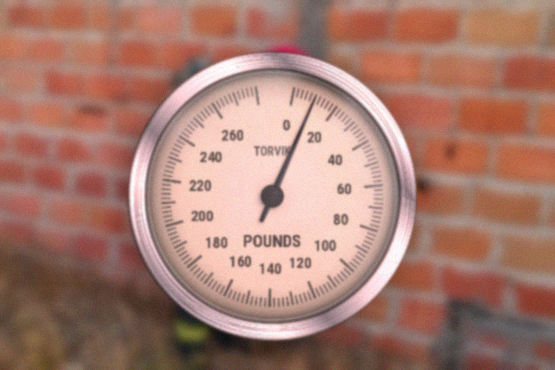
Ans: 10
